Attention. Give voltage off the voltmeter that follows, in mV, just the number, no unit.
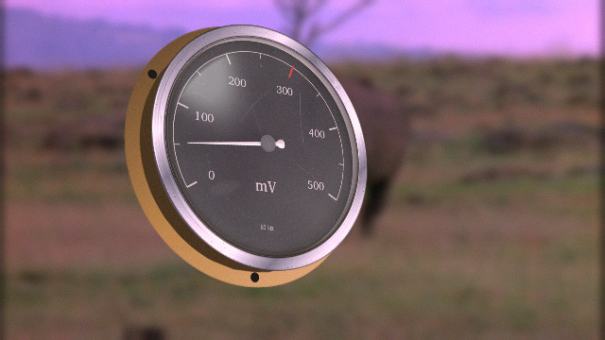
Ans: 50
